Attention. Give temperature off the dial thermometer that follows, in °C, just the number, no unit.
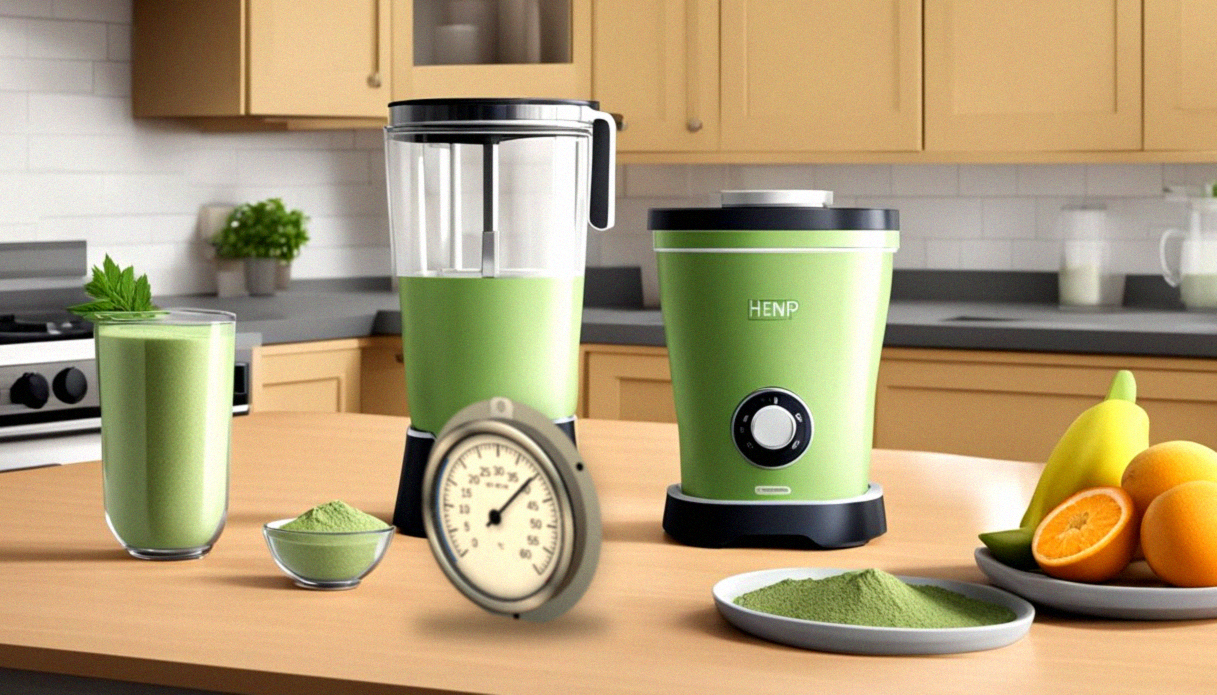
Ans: 40
